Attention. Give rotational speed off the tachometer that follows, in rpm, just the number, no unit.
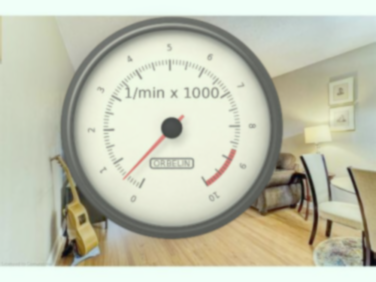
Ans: 500
